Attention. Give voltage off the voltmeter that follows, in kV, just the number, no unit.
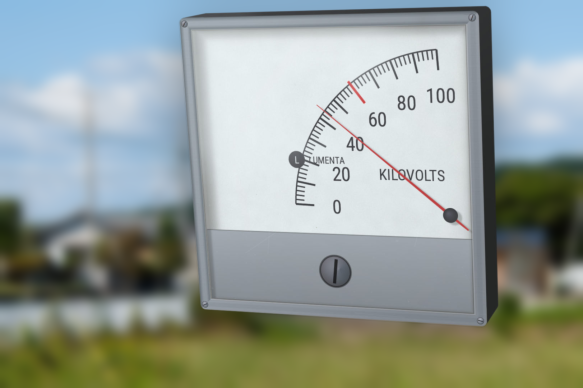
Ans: 44
